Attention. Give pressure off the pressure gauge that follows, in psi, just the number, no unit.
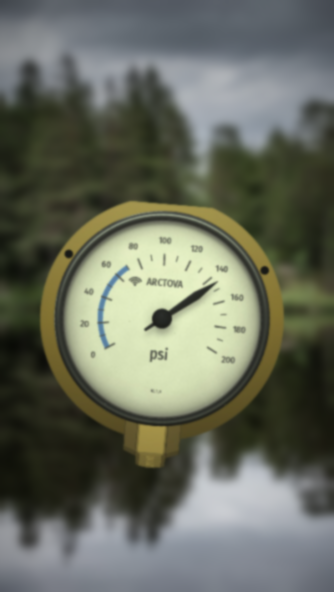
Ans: 145
